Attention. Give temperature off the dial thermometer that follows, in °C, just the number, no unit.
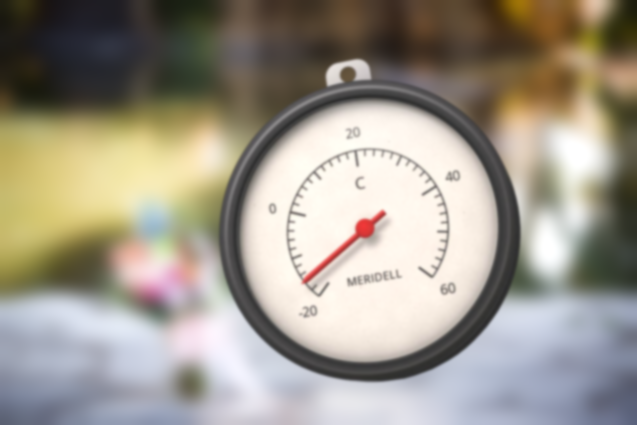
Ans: -16
